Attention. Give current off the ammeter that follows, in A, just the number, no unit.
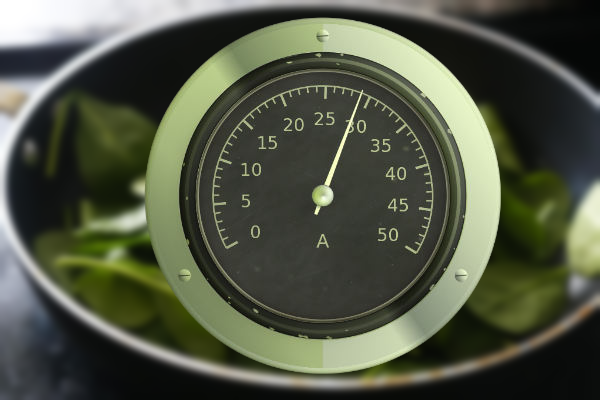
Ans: 29
